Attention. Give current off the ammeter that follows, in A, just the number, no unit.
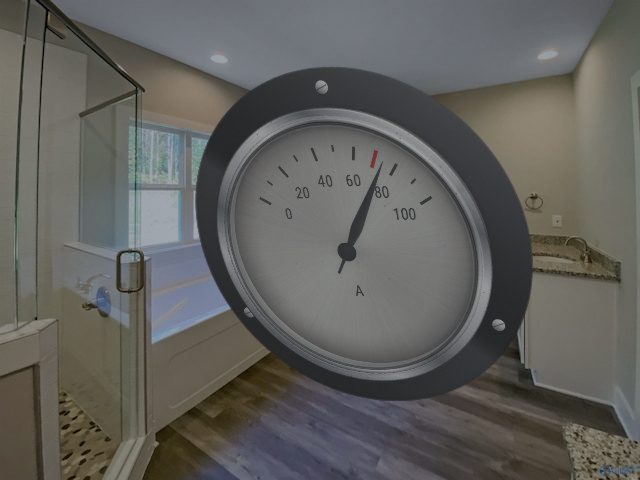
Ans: 75
